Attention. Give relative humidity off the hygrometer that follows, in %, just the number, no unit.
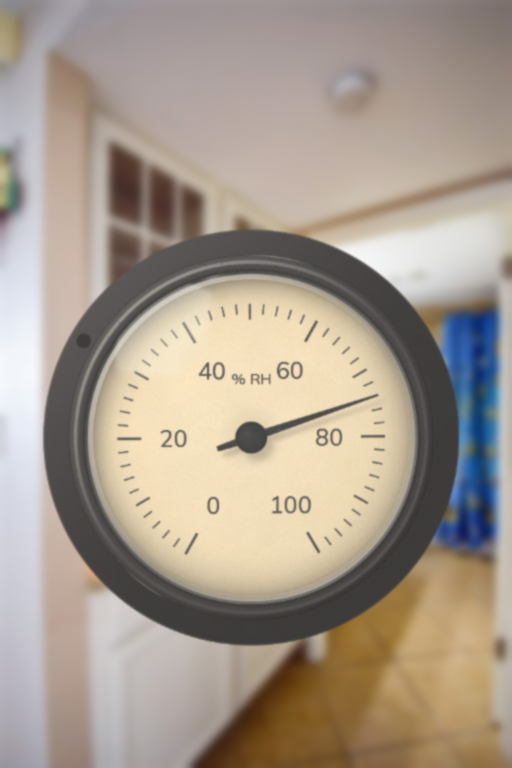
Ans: 74
